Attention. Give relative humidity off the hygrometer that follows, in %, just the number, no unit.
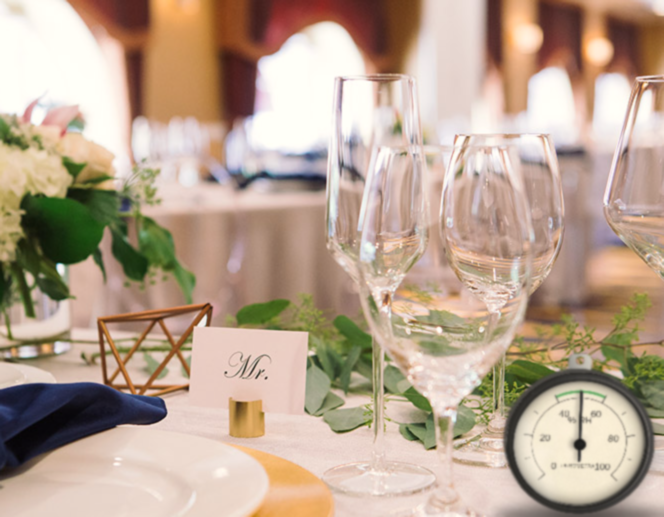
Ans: 50
